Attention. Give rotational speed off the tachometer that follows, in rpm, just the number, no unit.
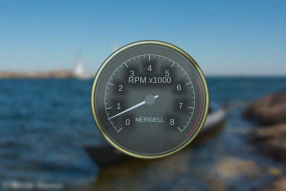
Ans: 600
